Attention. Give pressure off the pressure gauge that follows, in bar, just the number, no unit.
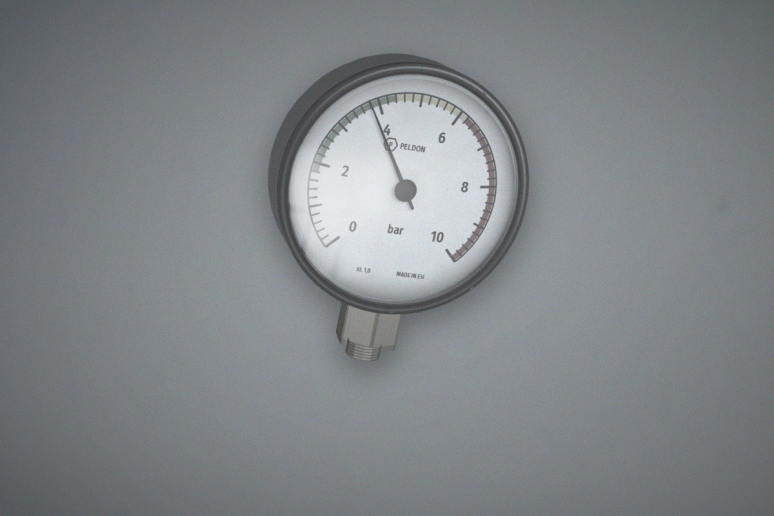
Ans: 3.8
